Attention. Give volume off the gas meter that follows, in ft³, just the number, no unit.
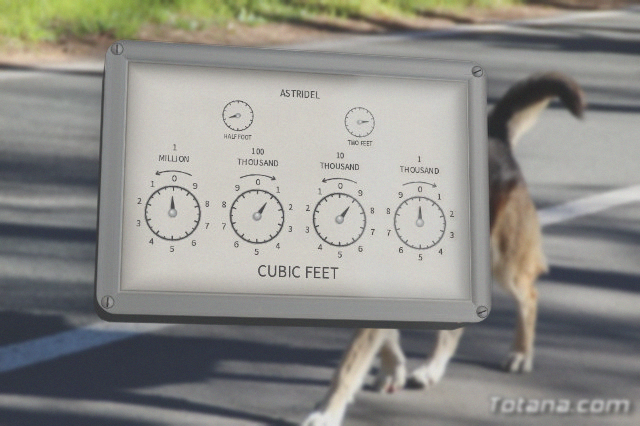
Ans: 9000
